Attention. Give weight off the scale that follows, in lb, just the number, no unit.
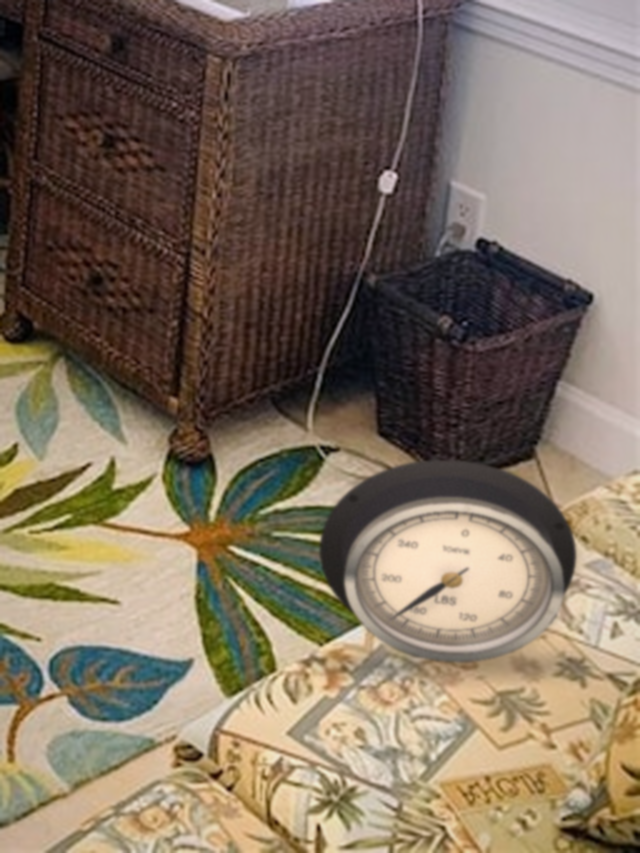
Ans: 170
